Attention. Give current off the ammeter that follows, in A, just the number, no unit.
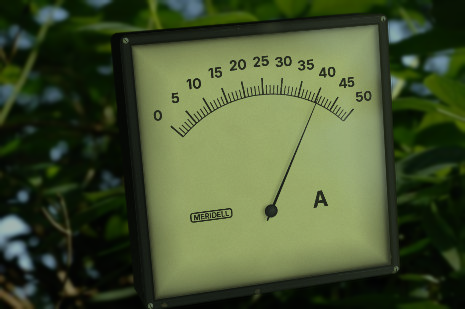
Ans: 40
